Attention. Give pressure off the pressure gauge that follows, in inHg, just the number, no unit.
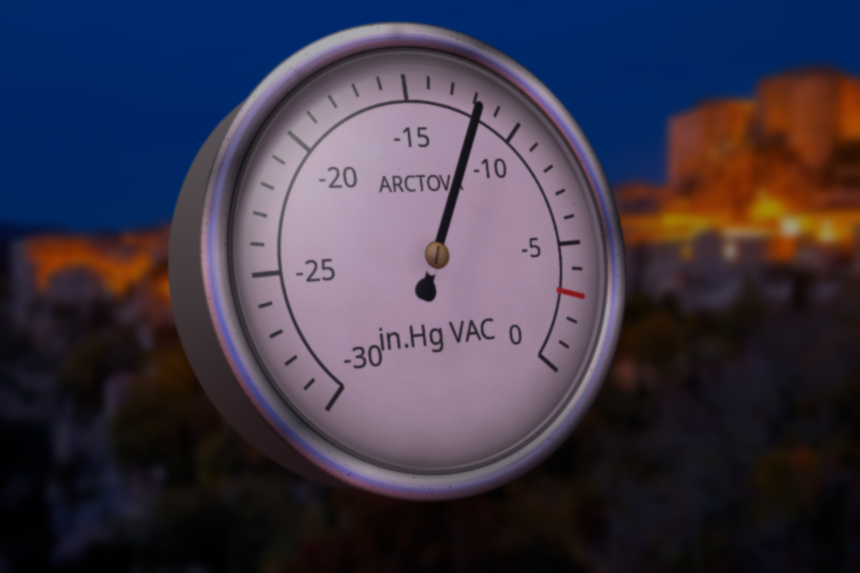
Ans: -12
